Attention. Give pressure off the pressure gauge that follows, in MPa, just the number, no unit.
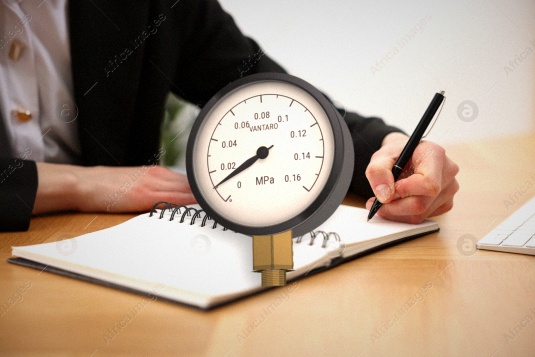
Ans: 0.01
